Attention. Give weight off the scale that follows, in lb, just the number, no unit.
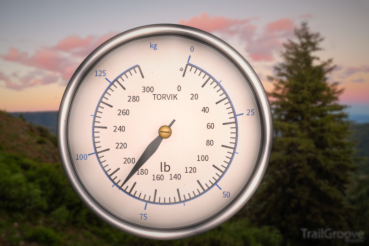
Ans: 188
